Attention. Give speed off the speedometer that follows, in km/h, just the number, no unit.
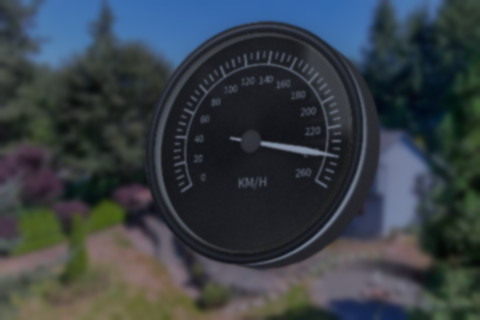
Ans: 240
